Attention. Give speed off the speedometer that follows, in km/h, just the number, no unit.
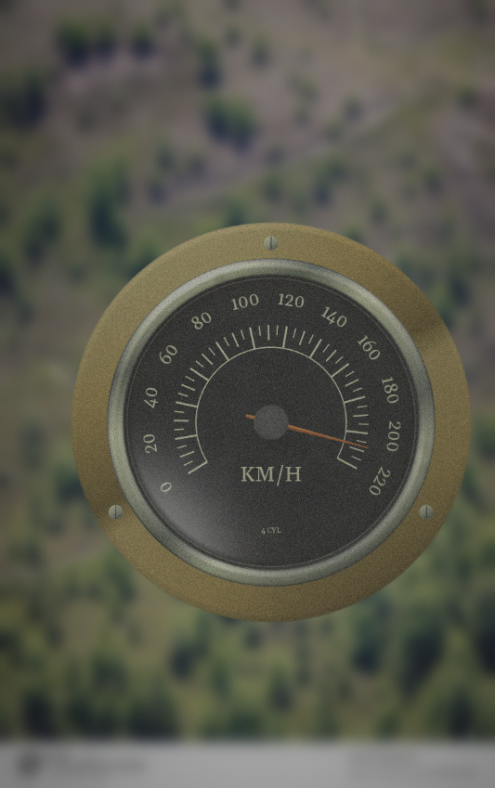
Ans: 207.5
